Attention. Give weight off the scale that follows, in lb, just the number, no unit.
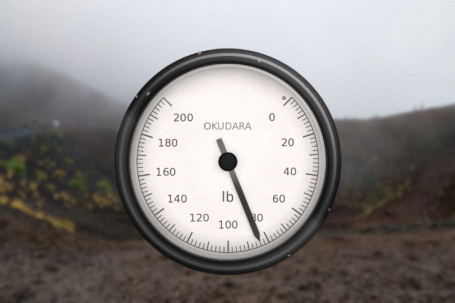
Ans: 84
